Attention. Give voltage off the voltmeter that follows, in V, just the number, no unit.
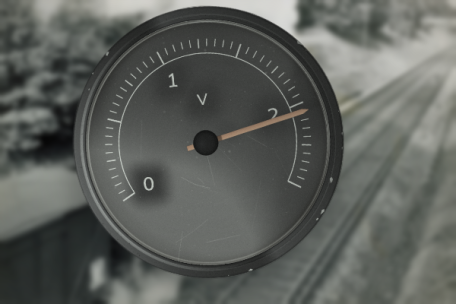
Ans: 2.05
